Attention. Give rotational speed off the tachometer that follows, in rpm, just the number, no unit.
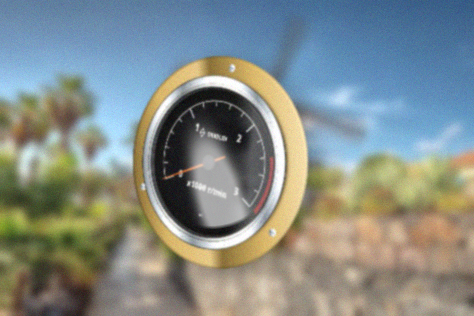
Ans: 0
